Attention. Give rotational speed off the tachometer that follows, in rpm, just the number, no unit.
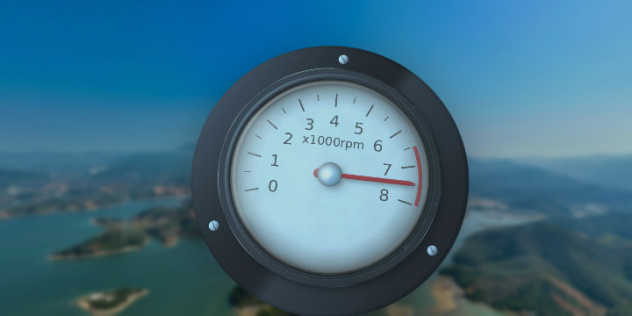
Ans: 7500
